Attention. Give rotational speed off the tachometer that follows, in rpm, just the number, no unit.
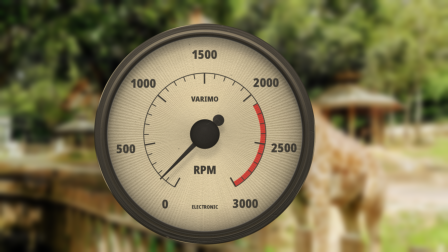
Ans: 150
